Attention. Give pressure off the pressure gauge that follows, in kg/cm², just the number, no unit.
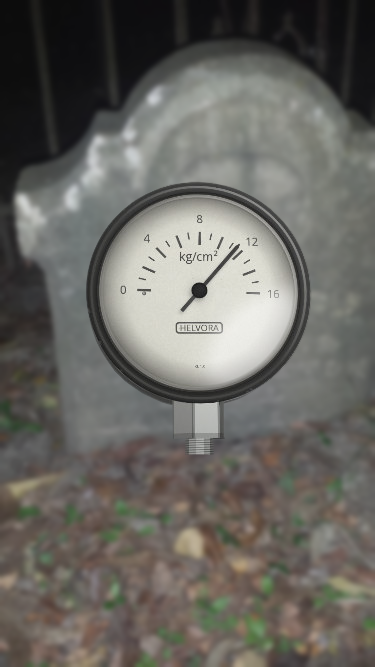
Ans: 11.5
